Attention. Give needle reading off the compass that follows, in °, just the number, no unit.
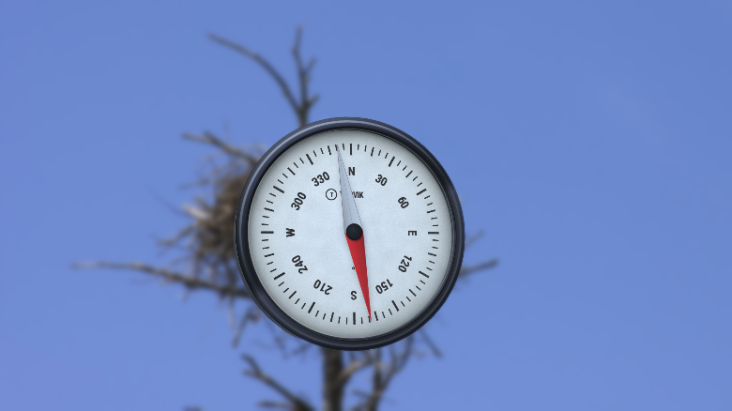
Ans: 170
